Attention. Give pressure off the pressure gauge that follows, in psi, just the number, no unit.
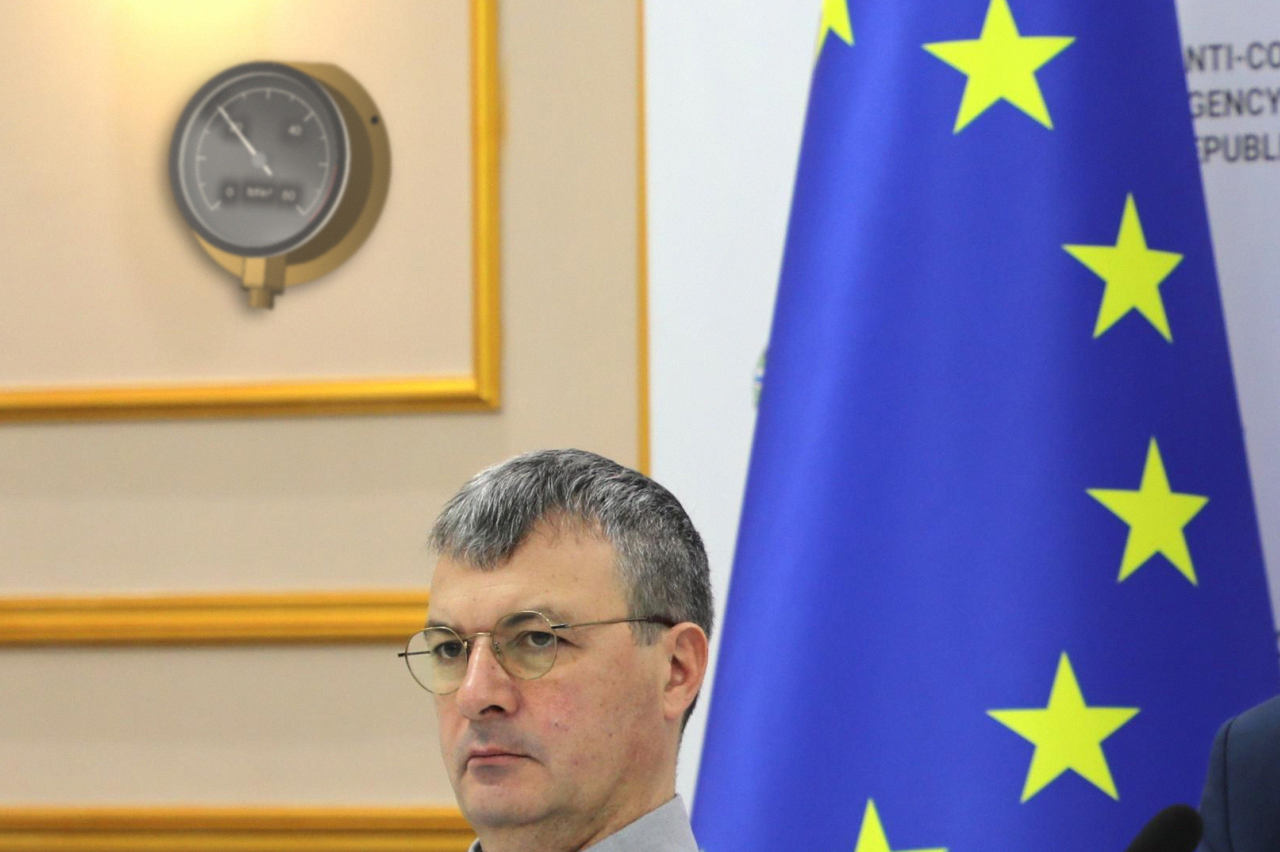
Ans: 20
